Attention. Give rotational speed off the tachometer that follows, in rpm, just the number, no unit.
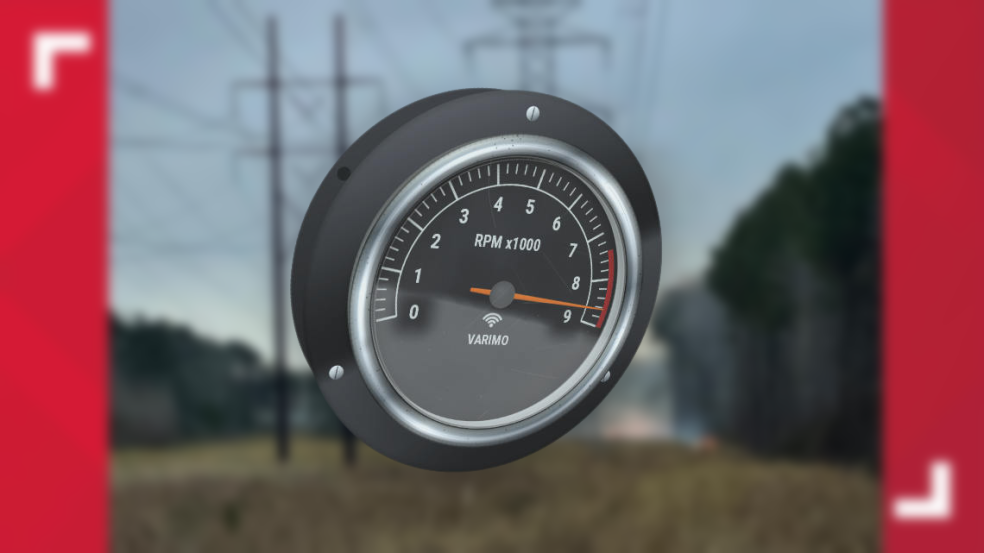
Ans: 8600
